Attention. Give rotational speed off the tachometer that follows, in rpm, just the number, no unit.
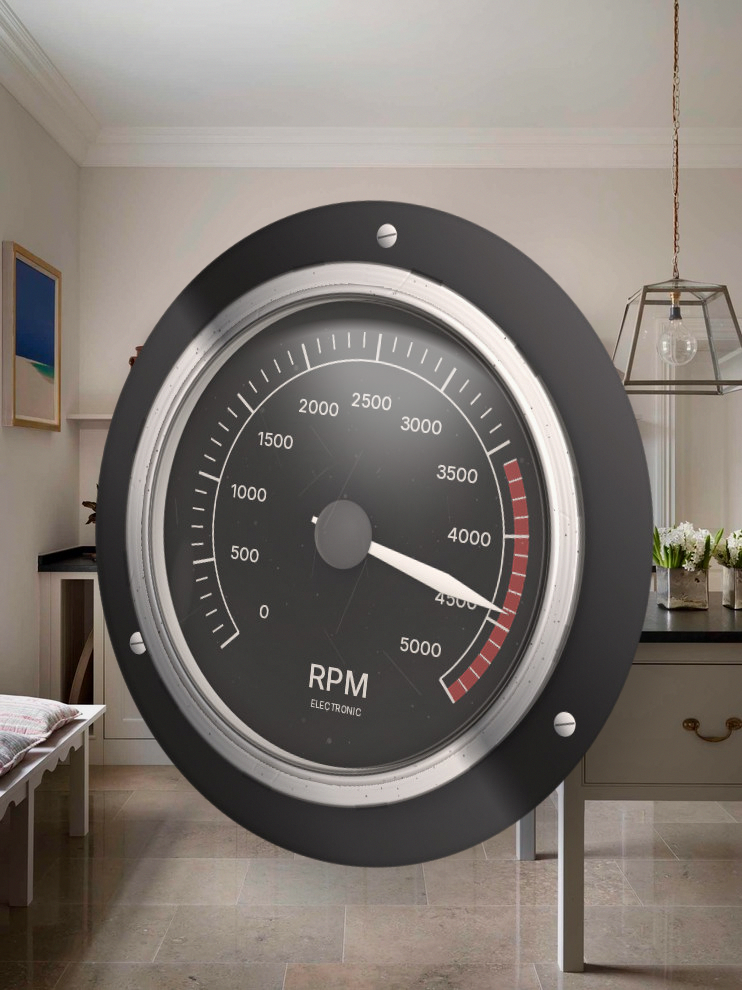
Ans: 4400
